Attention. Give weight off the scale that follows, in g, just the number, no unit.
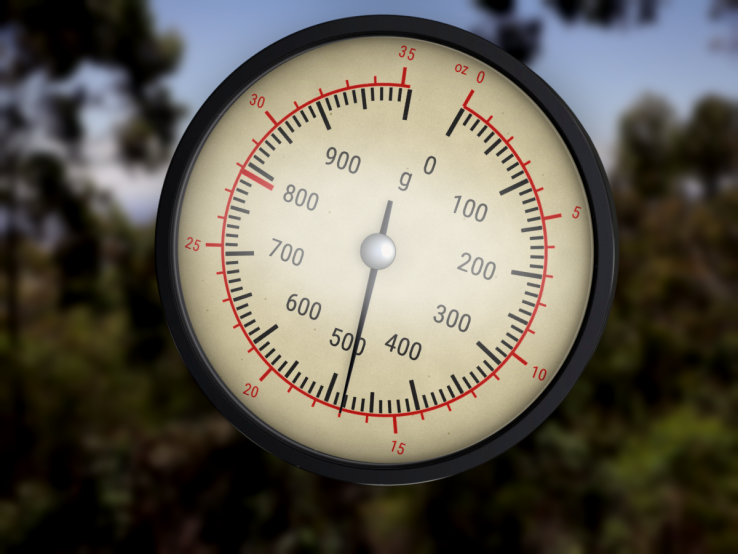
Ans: 480
